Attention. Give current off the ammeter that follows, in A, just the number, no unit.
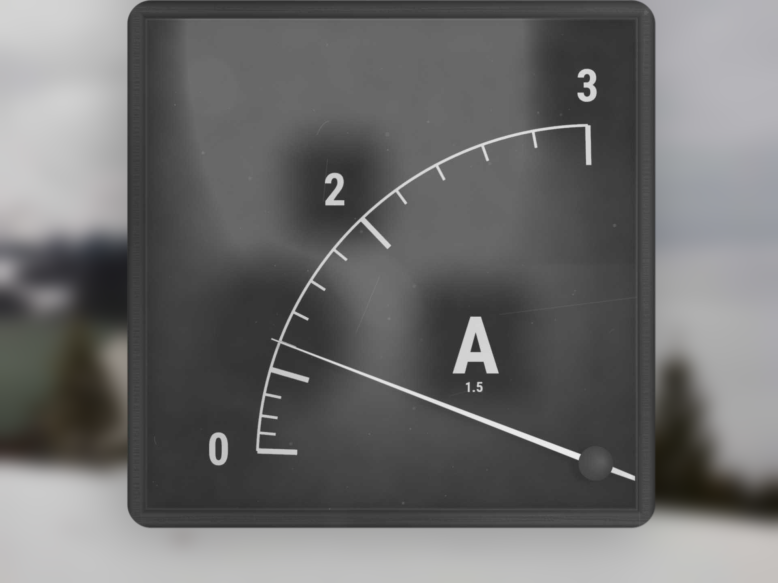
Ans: 1.2
